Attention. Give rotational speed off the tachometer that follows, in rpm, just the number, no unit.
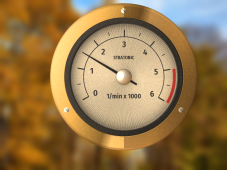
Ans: 1500
